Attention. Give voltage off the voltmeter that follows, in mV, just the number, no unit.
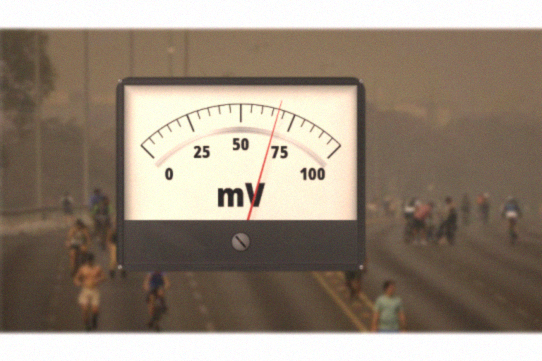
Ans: 67.5
